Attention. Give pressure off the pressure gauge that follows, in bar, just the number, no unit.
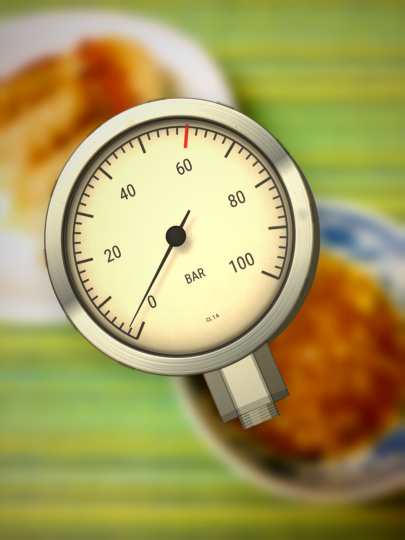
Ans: 2
